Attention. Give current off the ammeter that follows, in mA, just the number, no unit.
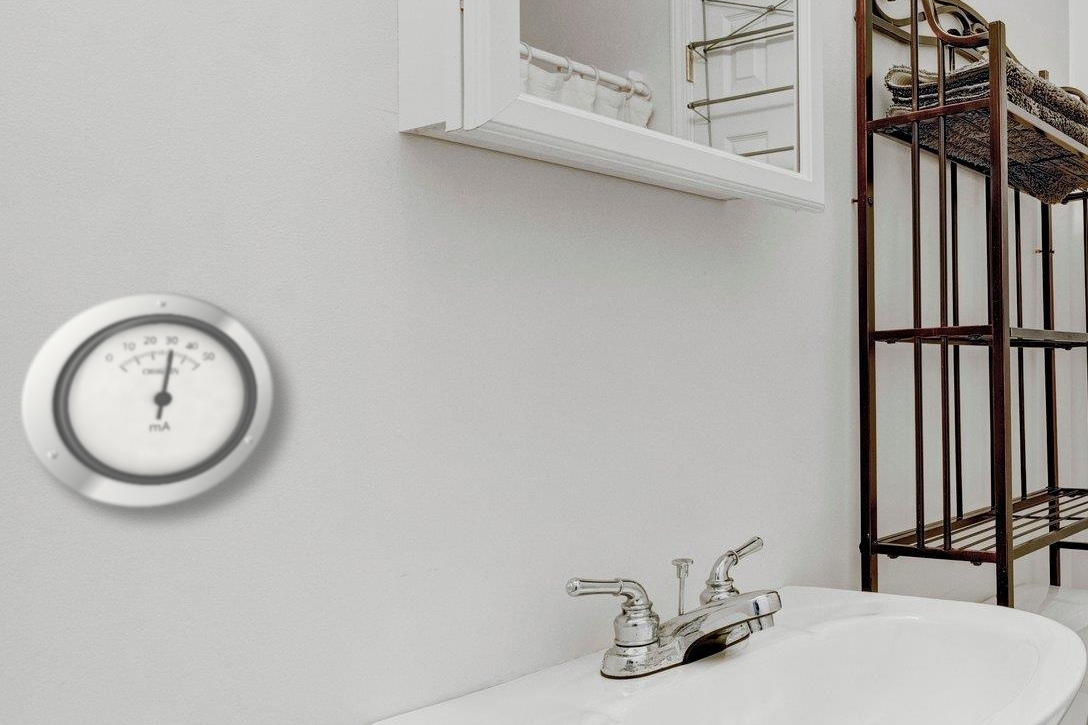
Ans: 30
